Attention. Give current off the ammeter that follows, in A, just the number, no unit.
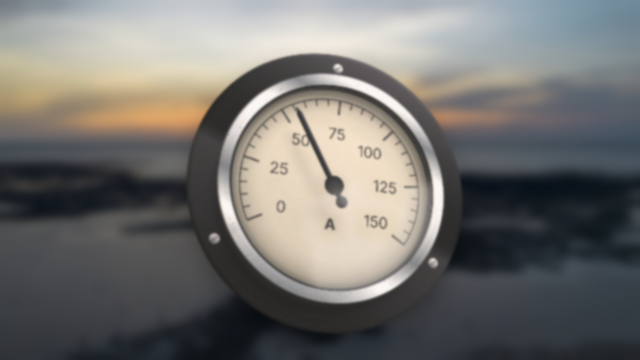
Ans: 55
